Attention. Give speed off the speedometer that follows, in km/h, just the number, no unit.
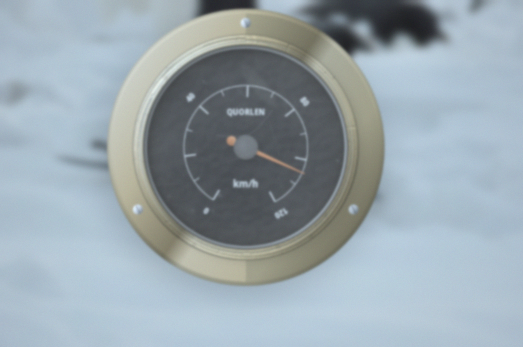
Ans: 105
